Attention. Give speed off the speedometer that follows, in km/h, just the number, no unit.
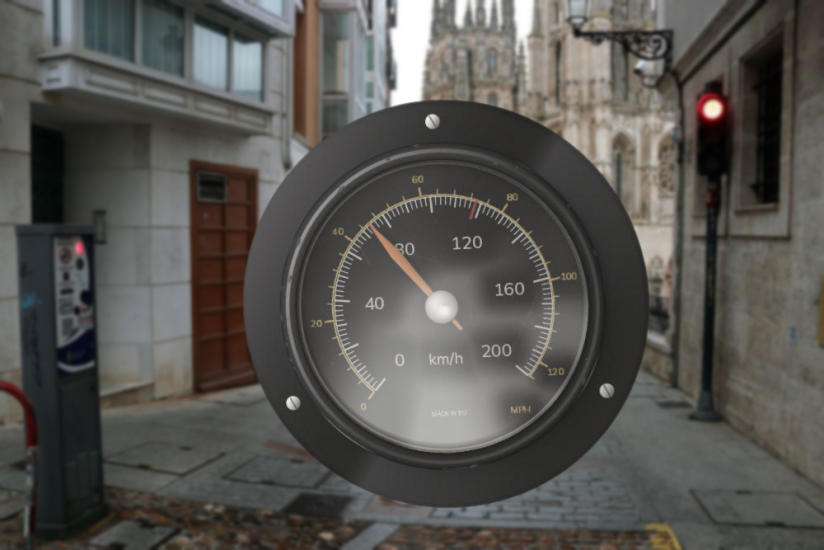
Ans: 74
